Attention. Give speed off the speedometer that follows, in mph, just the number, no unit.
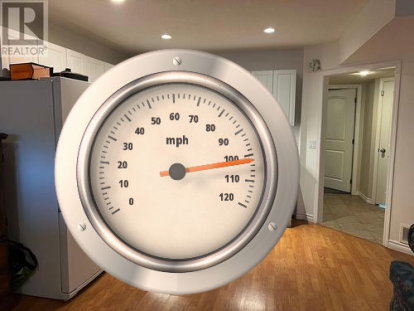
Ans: 102
